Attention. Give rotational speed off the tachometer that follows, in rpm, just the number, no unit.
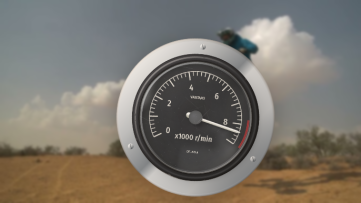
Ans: 8400
